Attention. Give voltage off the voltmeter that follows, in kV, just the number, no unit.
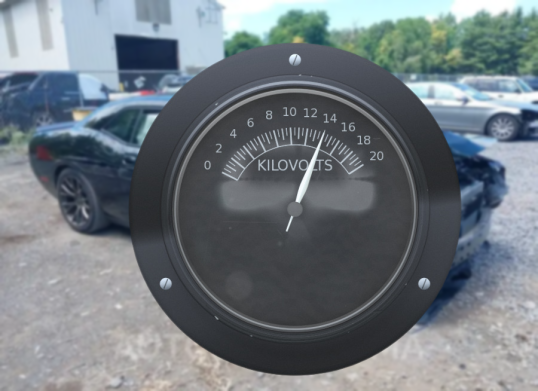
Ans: 14
